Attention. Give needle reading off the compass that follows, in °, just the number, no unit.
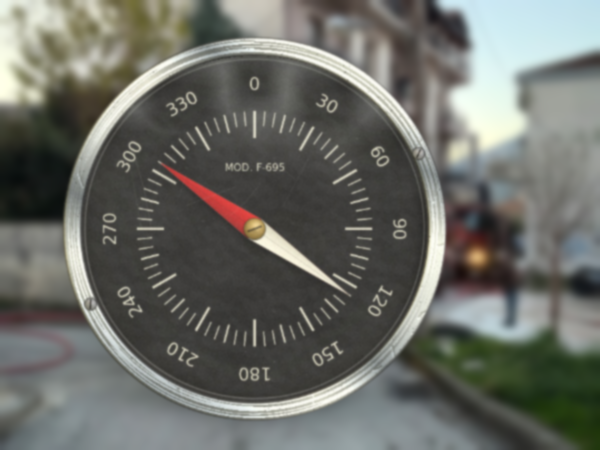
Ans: 305
